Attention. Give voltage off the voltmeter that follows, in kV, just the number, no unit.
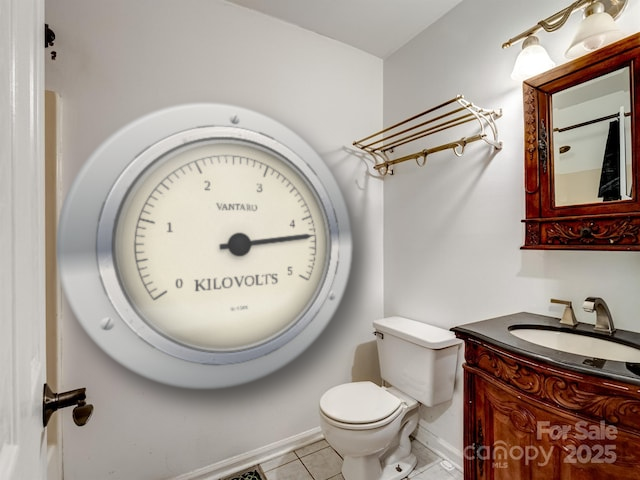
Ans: 4.3
